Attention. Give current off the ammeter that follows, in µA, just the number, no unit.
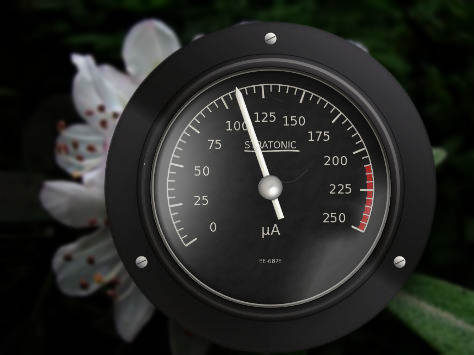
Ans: 110
